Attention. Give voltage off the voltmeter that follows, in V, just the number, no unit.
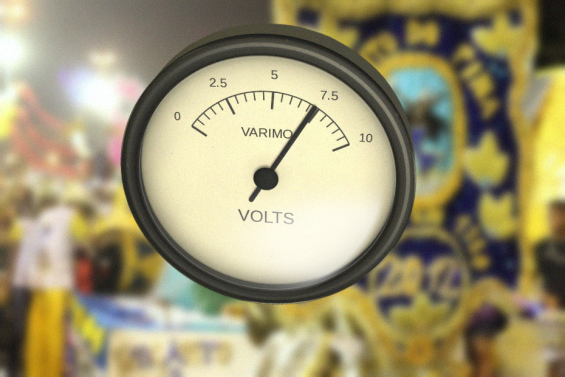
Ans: 7.25
